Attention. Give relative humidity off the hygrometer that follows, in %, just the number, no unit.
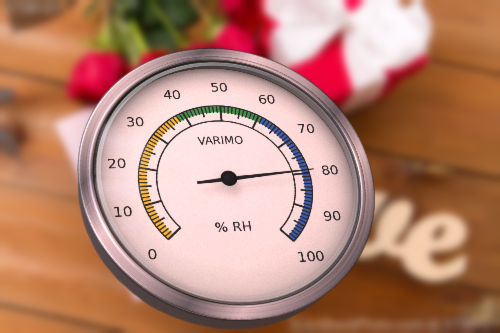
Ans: 80
